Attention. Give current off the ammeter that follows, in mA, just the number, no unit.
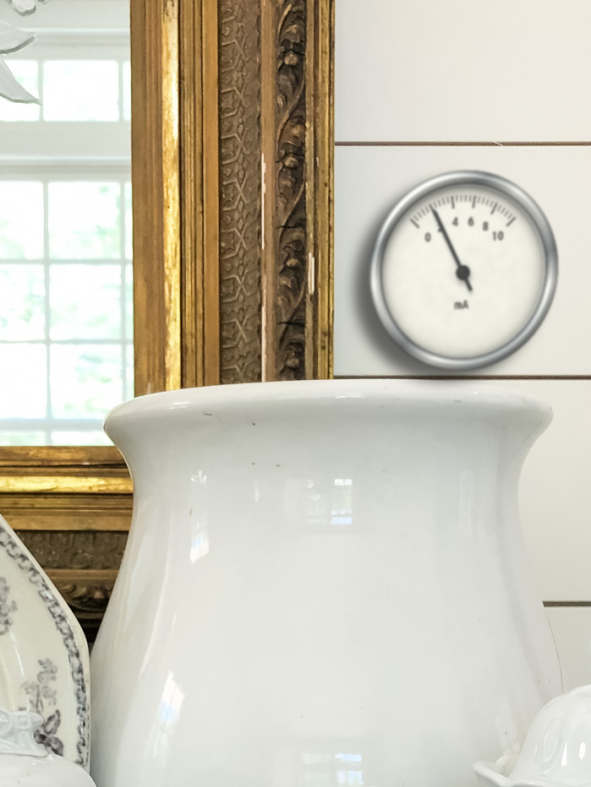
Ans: 2
